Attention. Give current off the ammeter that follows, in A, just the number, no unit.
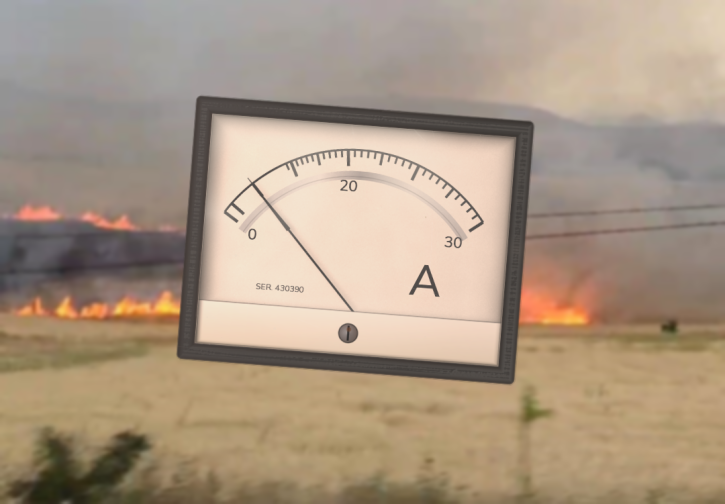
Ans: 10
